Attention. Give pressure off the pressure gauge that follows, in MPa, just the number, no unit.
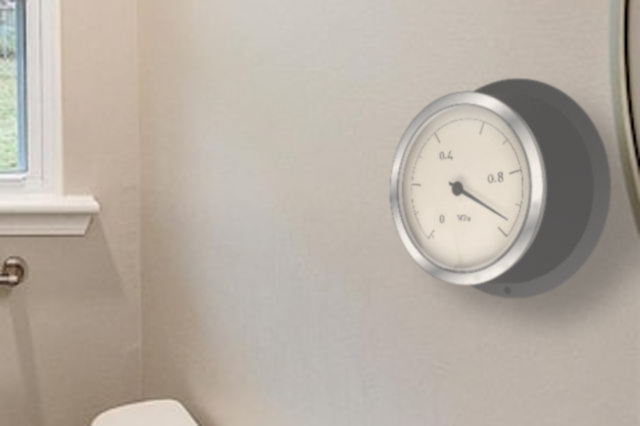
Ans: 0.95
